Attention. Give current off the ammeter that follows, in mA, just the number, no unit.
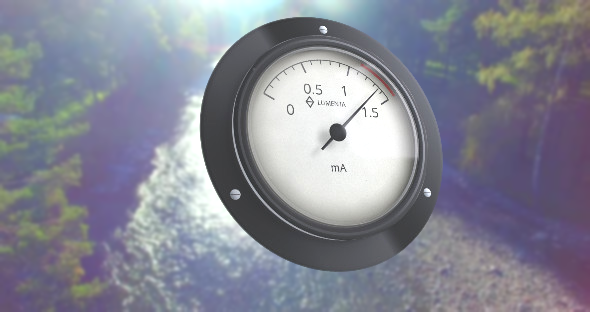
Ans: 1.35
